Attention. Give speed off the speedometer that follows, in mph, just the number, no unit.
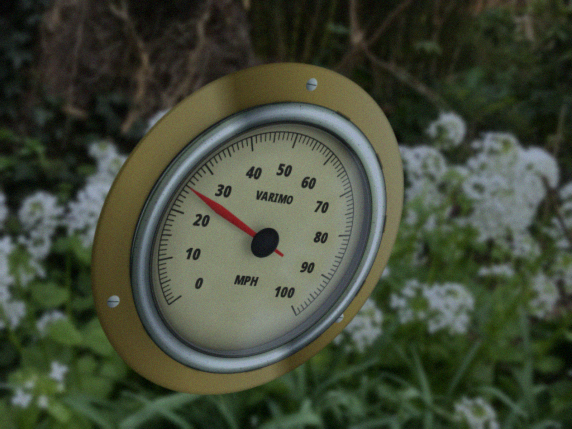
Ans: 25
